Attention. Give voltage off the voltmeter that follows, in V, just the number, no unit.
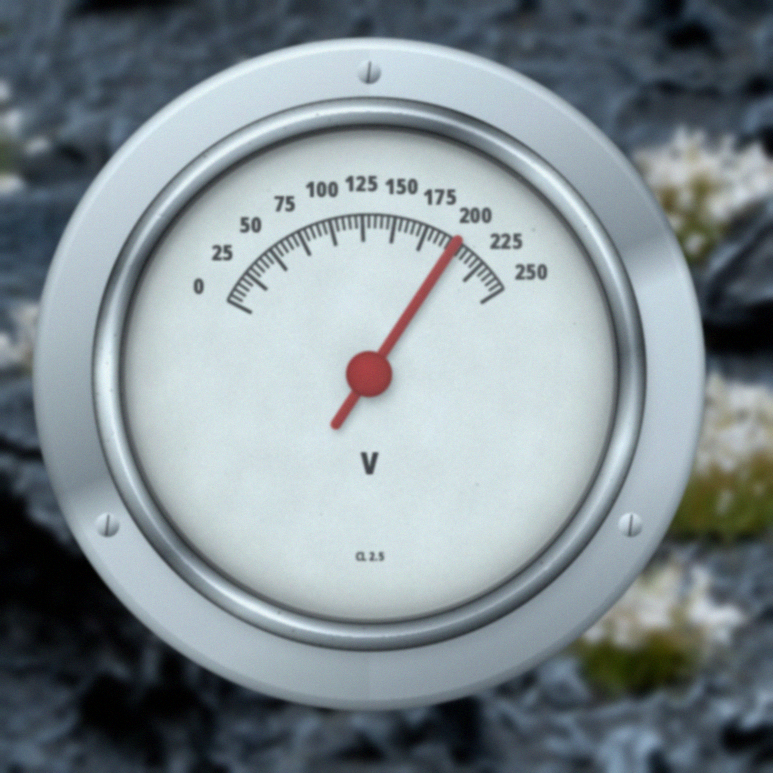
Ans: 200
